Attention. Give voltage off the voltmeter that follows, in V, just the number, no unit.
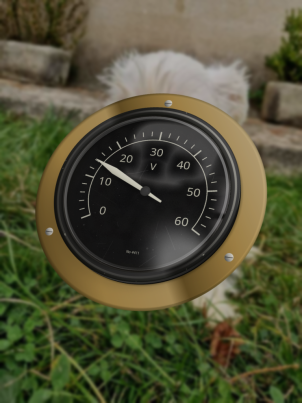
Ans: 14
